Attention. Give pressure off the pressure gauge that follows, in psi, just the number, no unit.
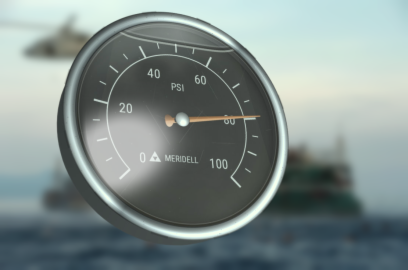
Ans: 80
